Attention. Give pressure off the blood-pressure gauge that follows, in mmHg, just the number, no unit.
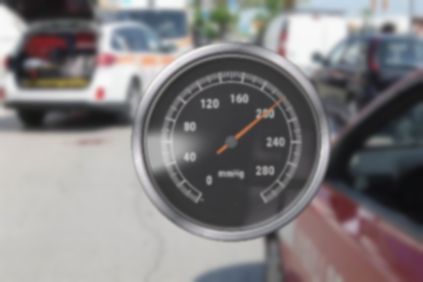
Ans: 200
